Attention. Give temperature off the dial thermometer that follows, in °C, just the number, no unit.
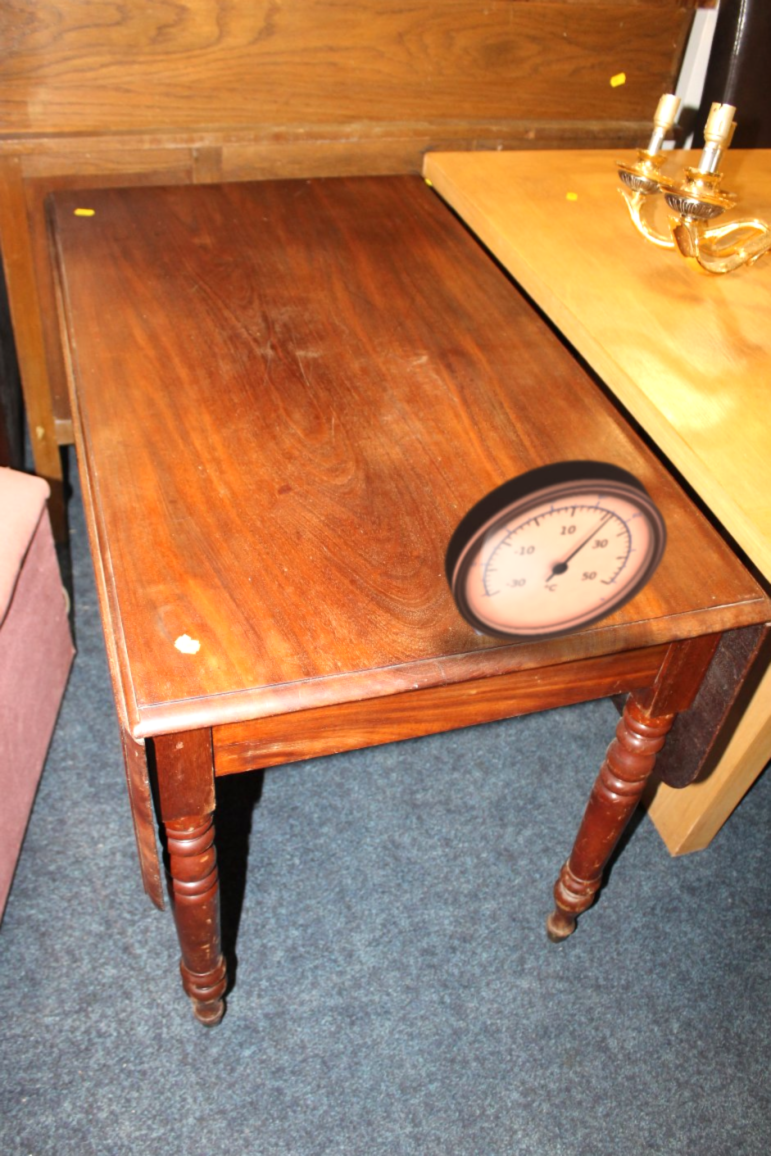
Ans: 20
